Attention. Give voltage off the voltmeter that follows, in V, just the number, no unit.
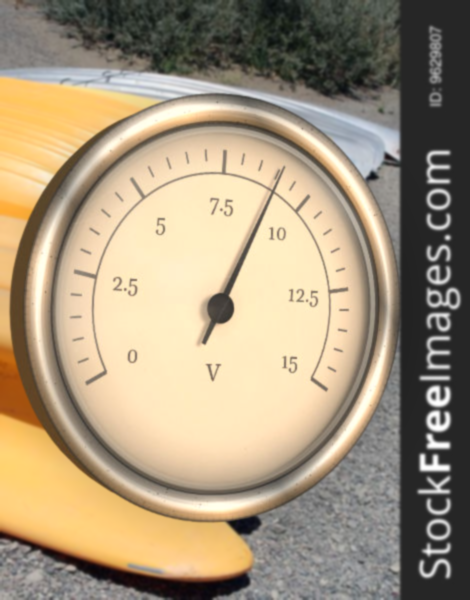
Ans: 9
